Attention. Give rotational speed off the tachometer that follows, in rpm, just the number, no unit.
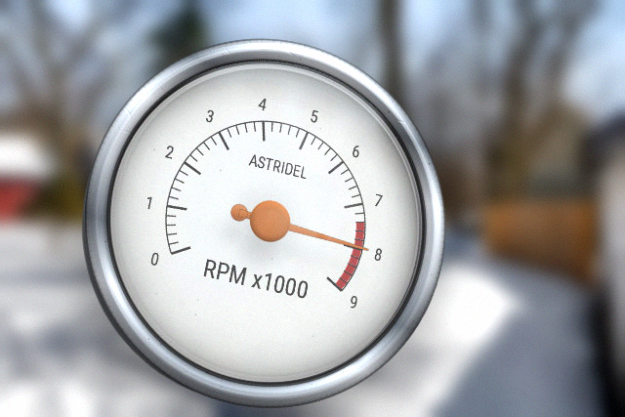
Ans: 8000
